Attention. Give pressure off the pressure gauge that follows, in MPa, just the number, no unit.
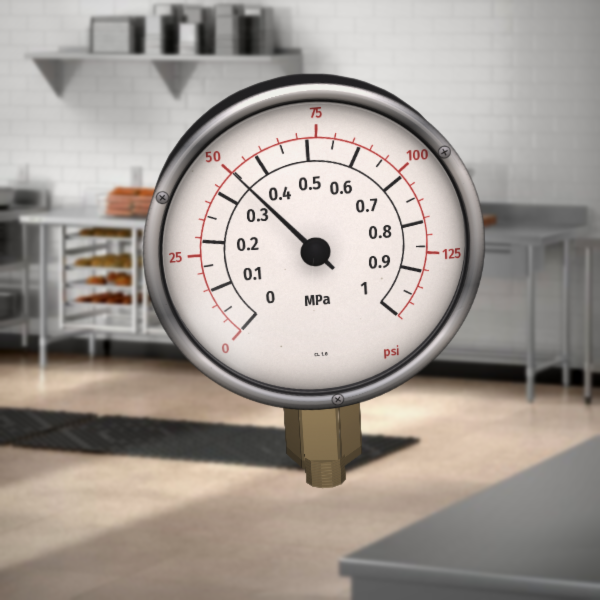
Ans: 0.35
